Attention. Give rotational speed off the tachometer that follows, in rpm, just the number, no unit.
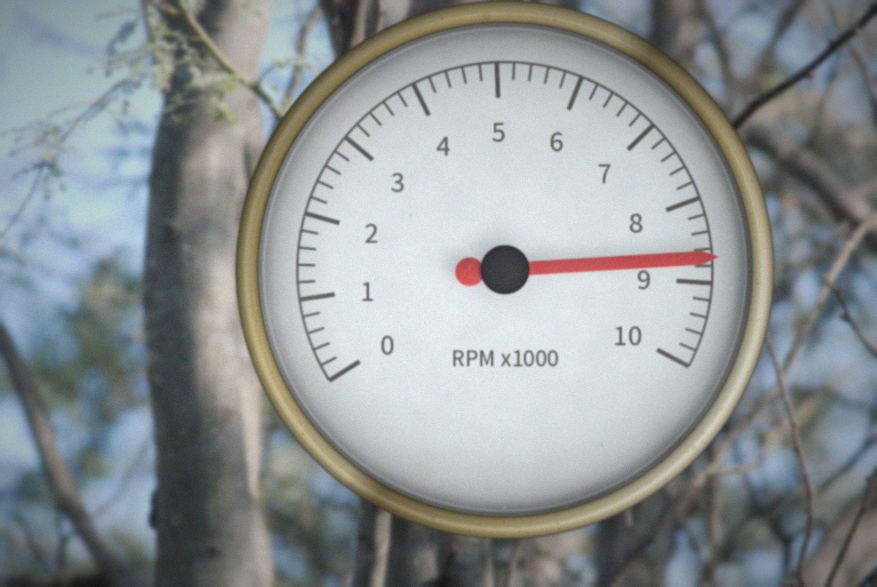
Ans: 8700
